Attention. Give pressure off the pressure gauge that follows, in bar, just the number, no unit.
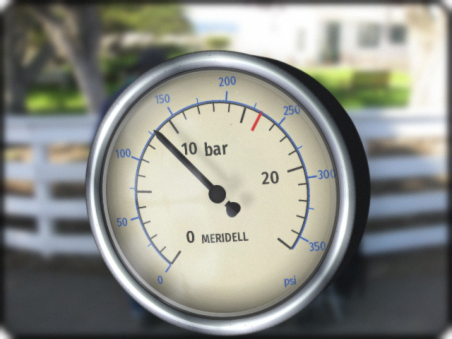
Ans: 9
